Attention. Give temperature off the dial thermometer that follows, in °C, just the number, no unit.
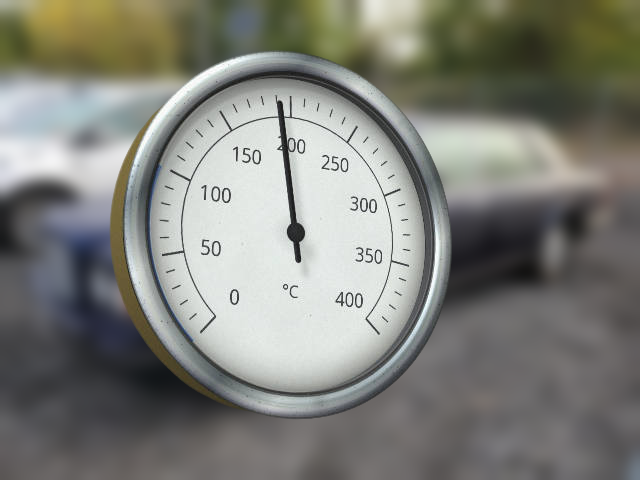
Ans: 190
